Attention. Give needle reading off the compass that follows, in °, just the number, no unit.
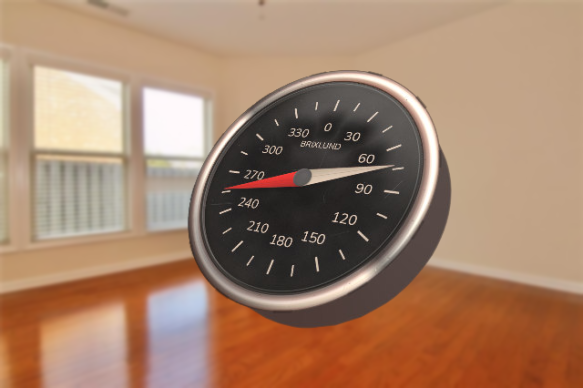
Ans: 255
